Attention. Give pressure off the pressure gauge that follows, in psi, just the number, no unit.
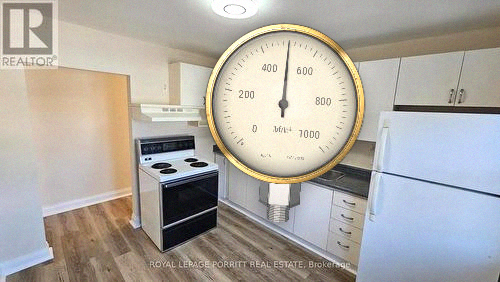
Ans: 500
